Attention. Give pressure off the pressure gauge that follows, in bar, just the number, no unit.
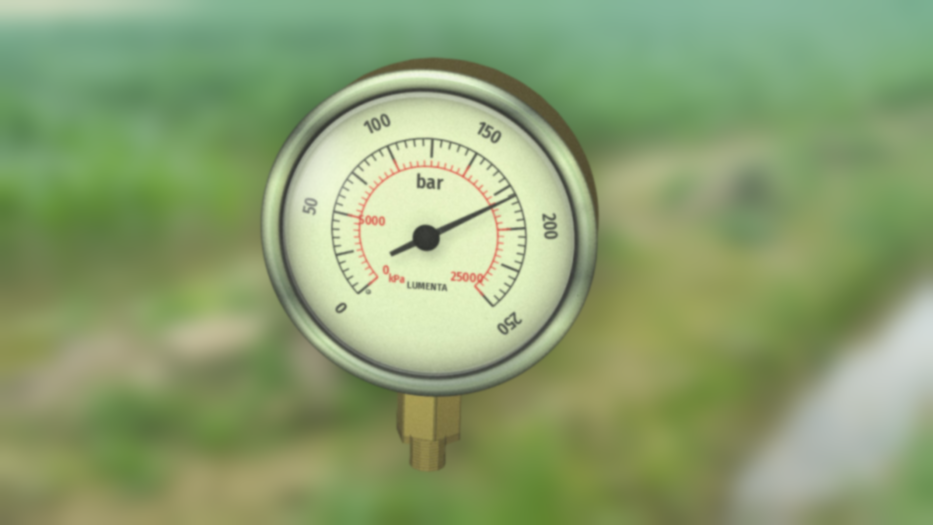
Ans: 180
